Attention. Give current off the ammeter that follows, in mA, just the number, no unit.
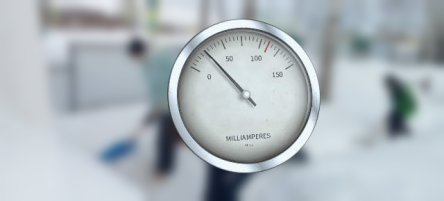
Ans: 25
